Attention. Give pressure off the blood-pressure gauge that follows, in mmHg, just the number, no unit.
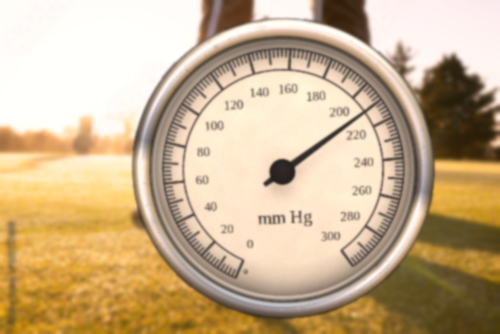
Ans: 210
